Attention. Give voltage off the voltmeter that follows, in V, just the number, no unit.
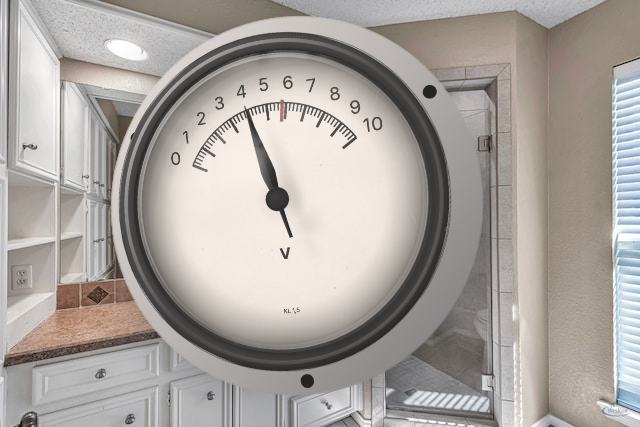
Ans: 4
